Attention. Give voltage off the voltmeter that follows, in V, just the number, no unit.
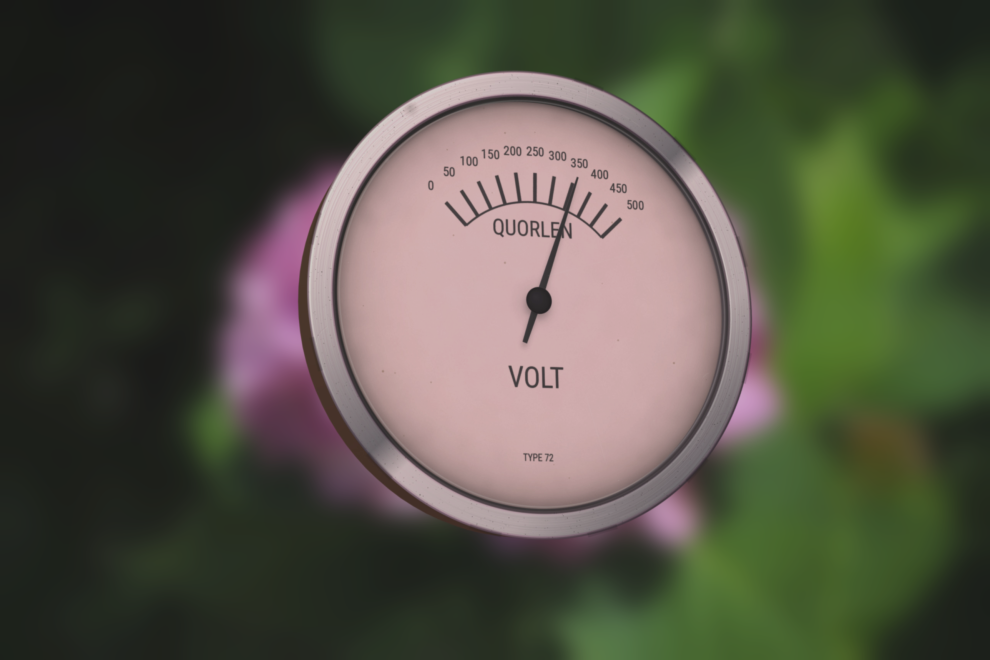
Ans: 350
